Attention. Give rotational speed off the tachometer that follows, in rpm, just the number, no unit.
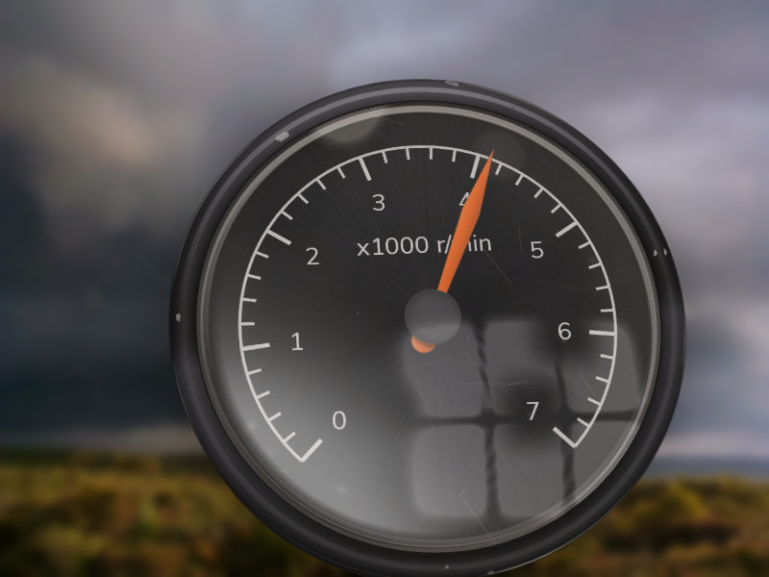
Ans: 4100
